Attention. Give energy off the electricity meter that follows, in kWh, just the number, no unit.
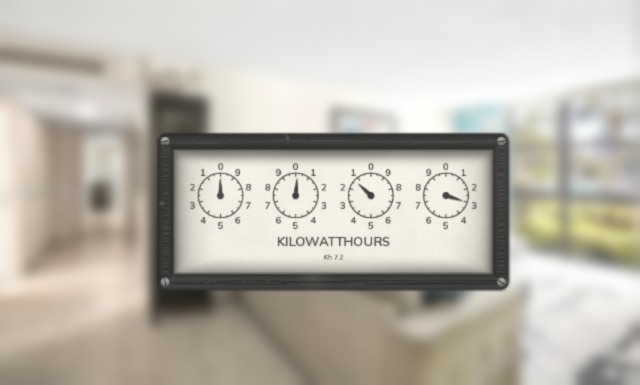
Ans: 13
